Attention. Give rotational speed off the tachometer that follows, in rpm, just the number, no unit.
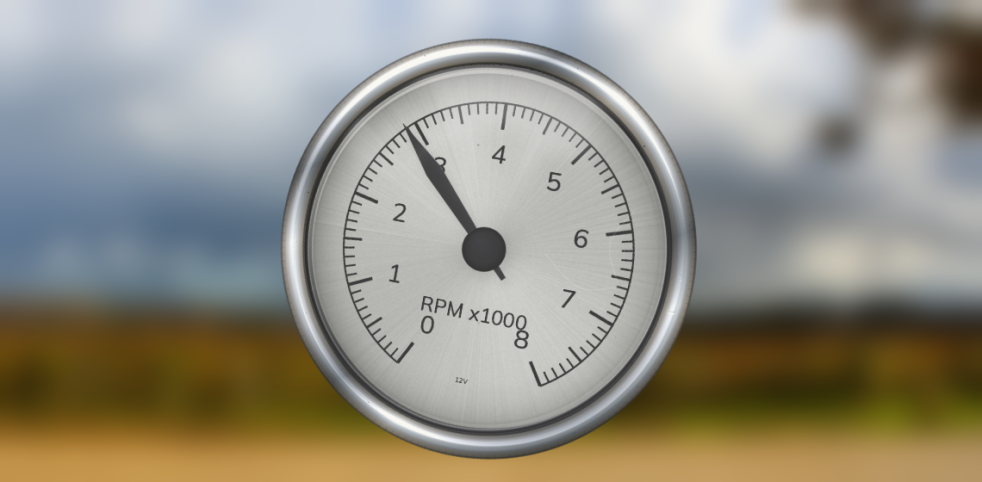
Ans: 2900
